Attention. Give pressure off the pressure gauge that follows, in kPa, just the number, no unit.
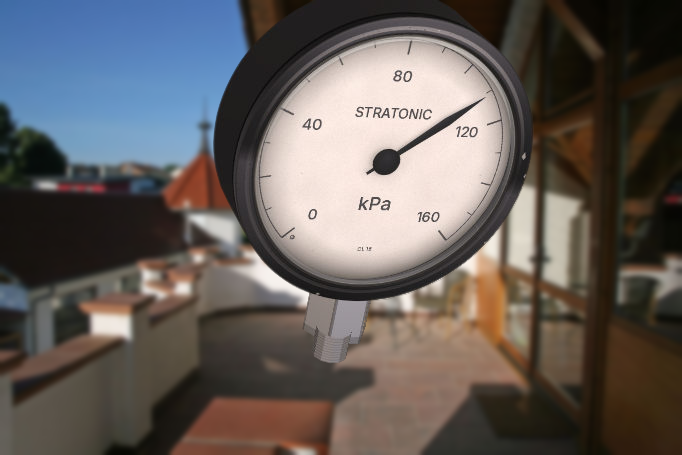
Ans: 110
